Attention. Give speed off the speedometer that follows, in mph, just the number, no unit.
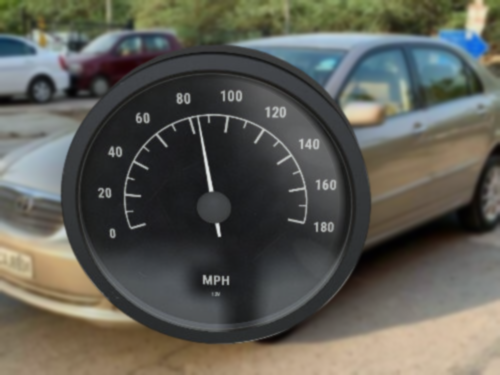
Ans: 85
